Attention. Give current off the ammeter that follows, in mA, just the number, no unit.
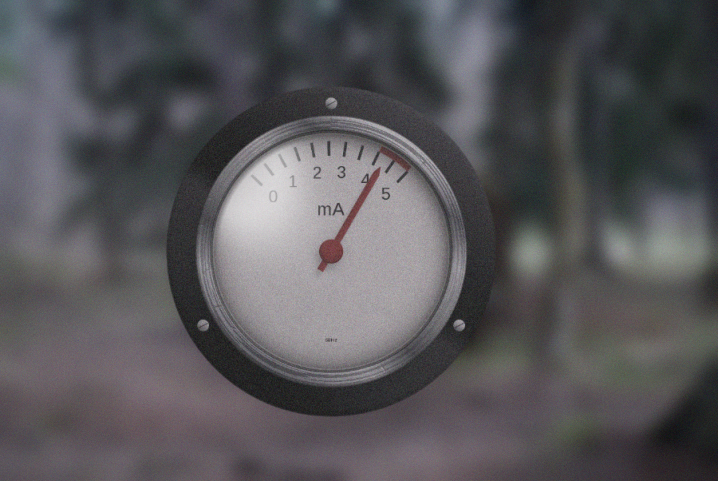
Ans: 4.25
